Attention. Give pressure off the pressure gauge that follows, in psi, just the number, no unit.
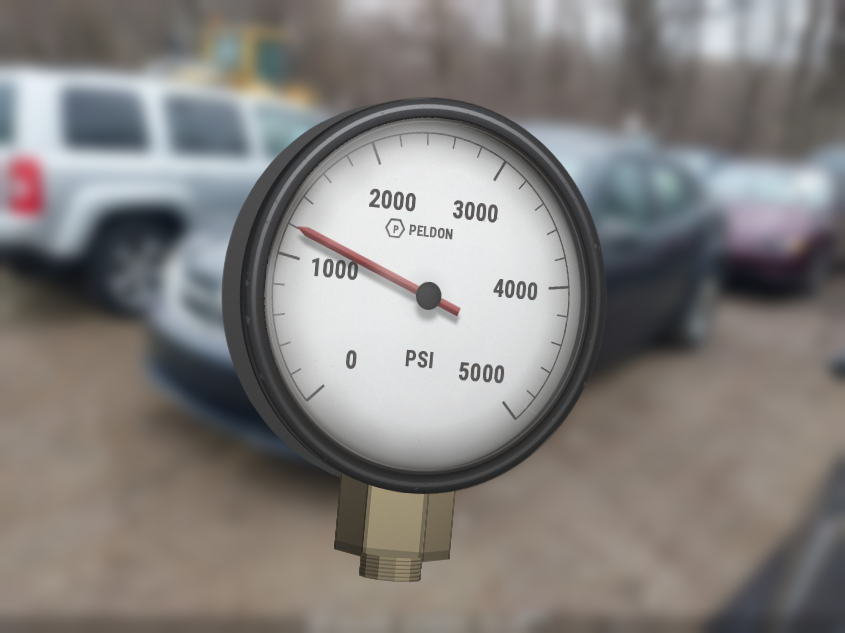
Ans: 1200
